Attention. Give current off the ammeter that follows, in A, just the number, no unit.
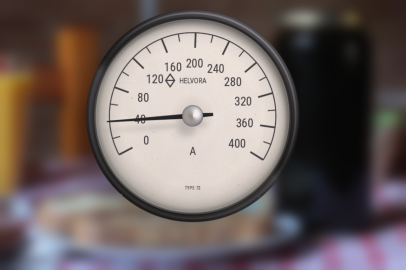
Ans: 40
